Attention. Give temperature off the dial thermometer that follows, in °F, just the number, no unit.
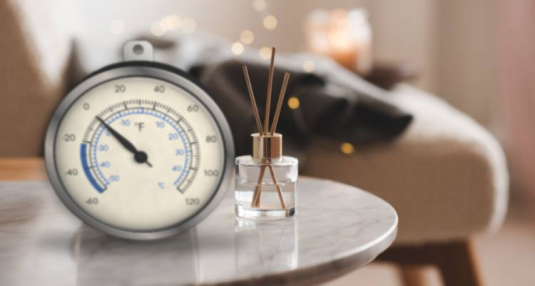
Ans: 0
